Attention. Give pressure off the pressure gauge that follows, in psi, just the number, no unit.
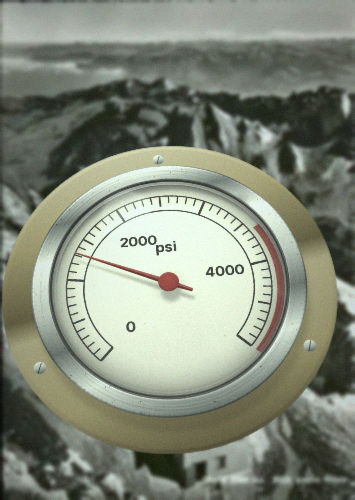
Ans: 1300
